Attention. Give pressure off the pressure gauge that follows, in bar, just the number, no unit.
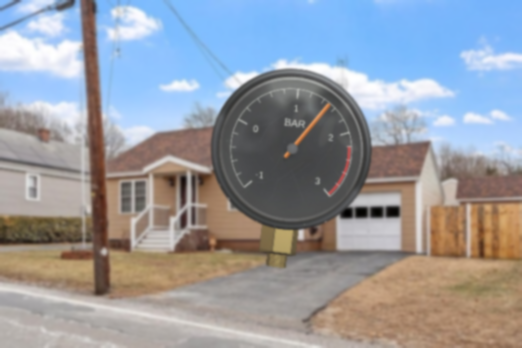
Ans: 1.5
